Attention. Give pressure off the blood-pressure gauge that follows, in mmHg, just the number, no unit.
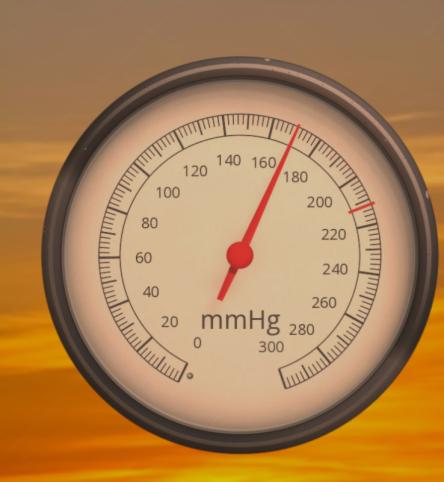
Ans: 170
